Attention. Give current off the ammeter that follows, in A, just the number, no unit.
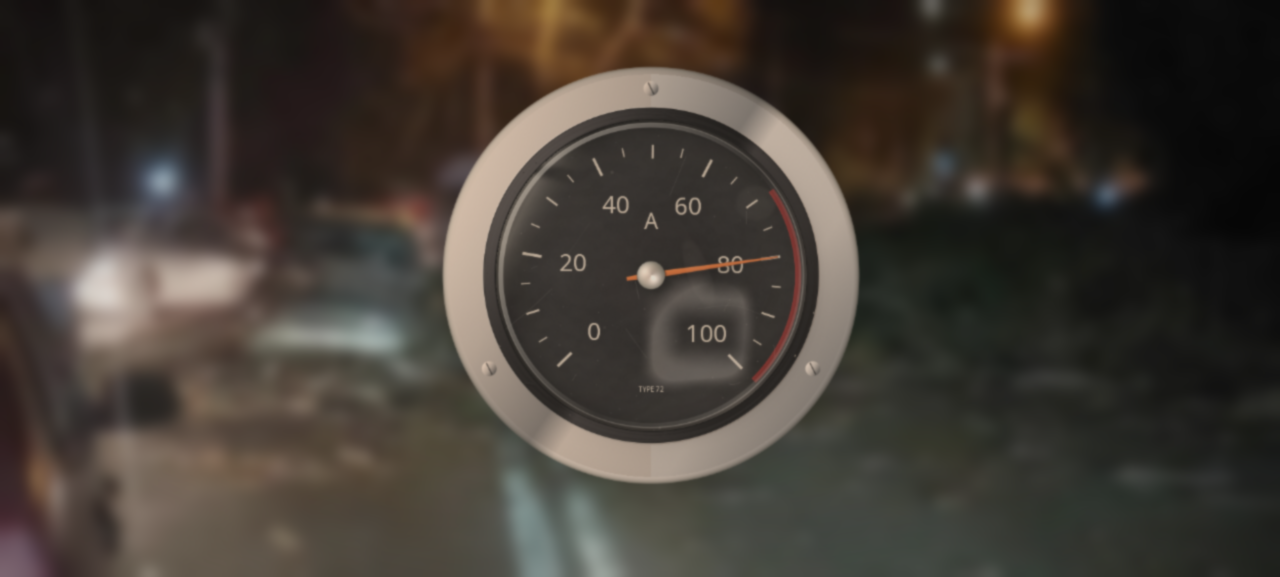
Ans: 80
